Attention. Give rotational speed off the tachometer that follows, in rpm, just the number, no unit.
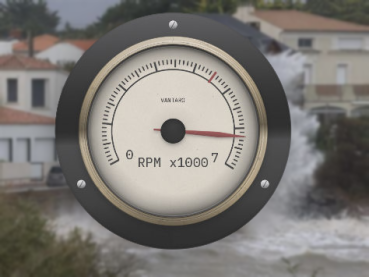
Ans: 6200
